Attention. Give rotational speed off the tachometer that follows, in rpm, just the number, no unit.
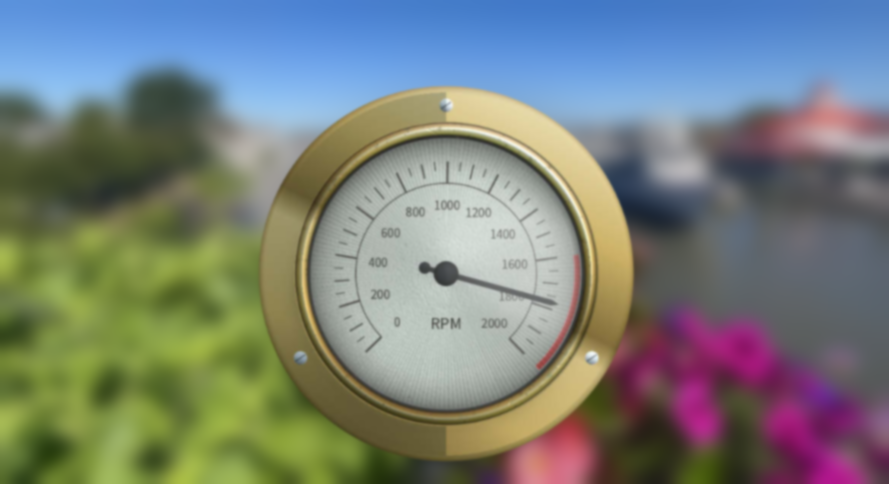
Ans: 1775
